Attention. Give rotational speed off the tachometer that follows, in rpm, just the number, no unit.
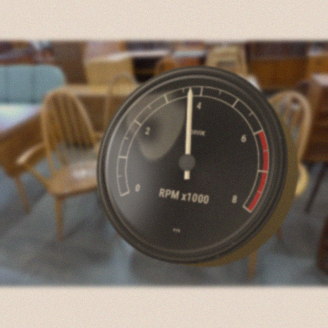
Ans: 3750
